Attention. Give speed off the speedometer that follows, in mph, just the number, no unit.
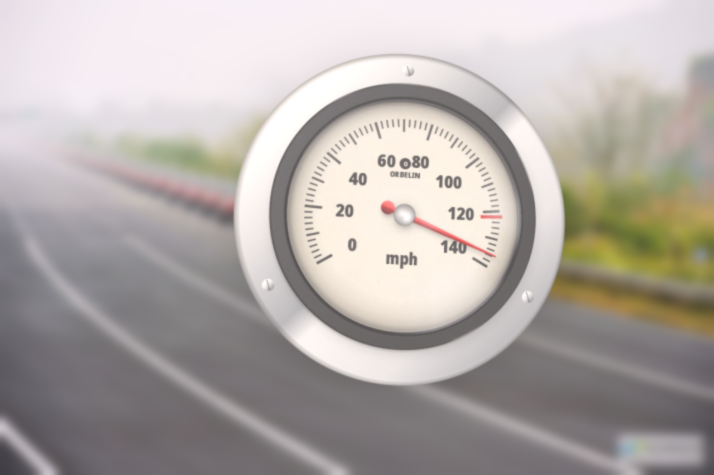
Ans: 136
